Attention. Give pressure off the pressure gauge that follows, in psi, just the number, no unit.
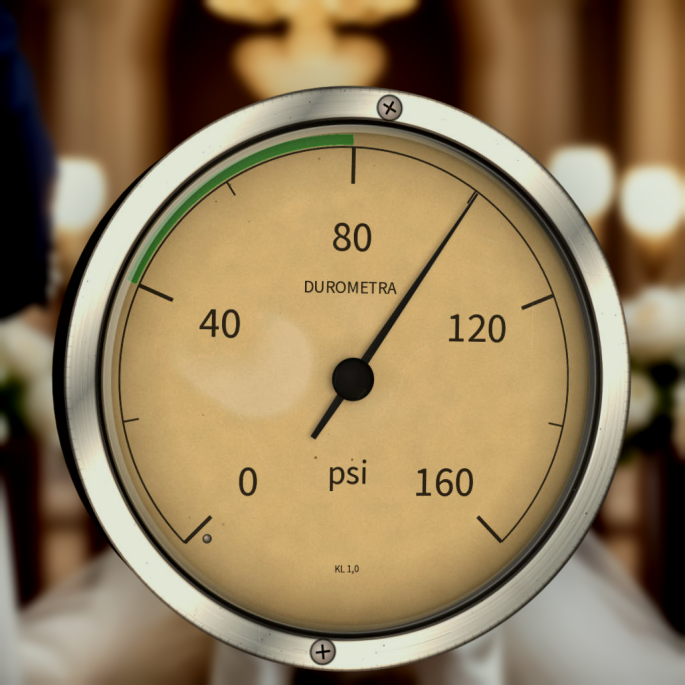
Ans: 100
